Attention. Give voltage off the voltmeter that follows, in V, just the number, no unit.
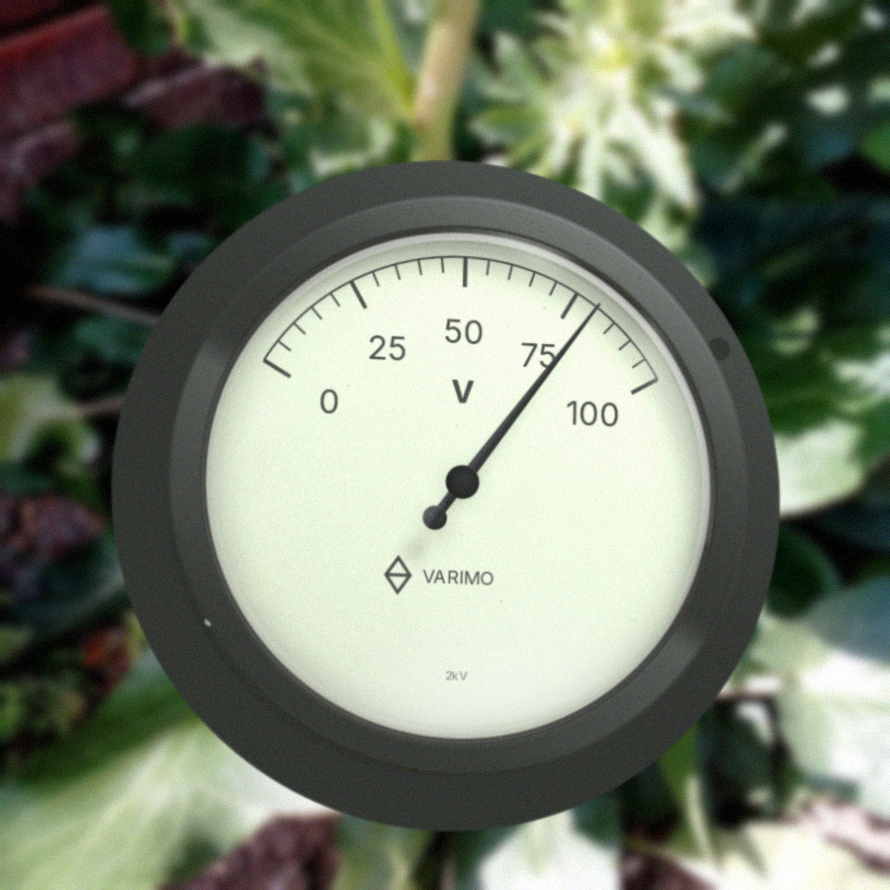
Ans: 80
